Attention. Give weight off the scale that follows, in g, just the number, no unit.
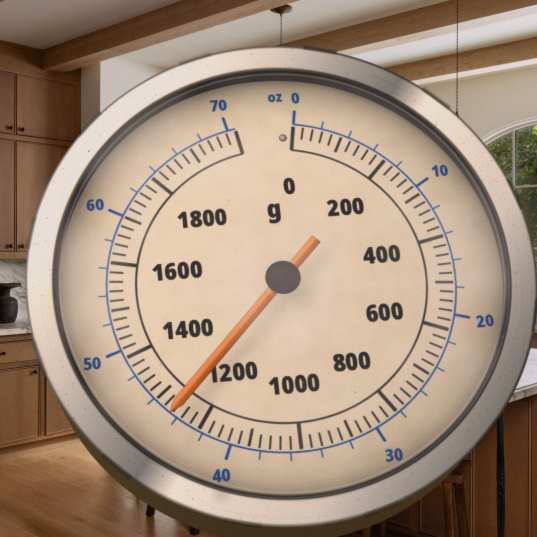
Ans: 1260
